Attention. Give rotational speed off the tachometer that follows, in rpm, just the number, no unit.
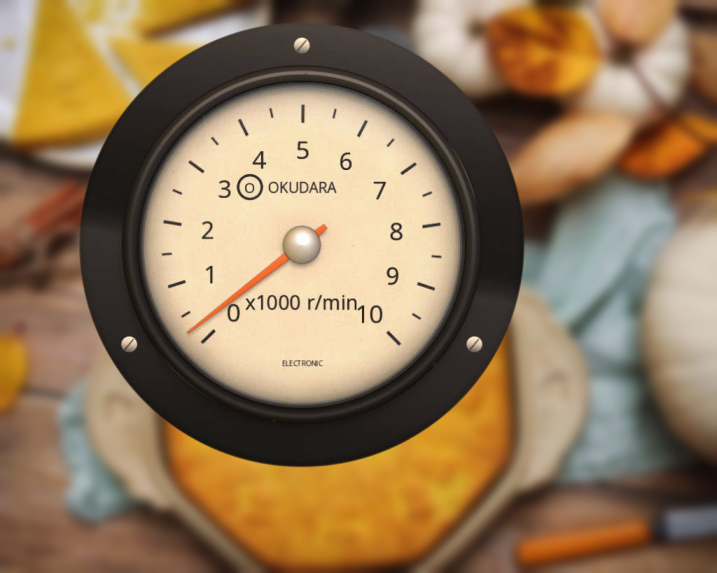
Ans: 250
